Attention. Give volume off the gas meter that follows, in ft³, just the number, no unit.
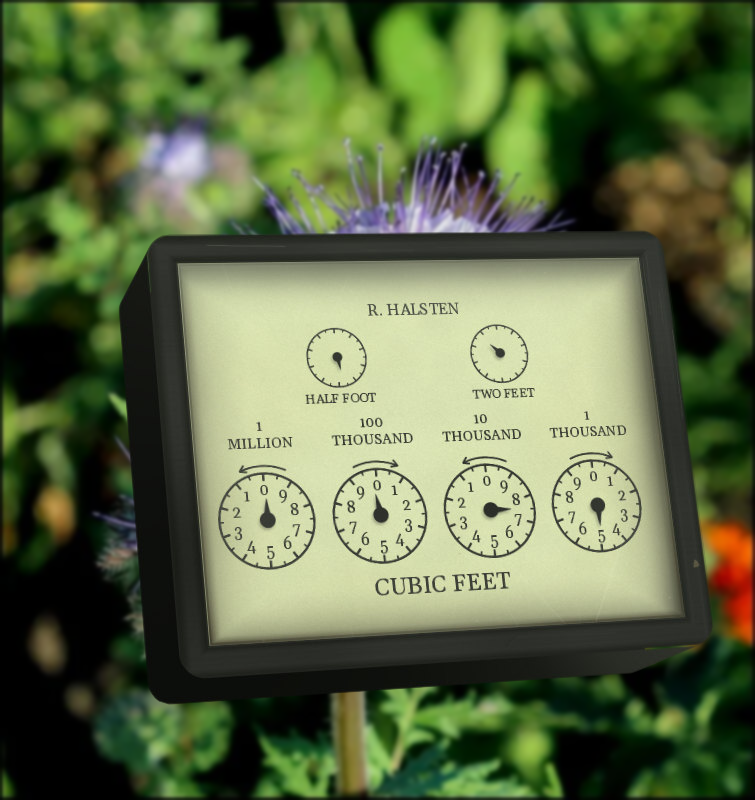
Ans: 997500
